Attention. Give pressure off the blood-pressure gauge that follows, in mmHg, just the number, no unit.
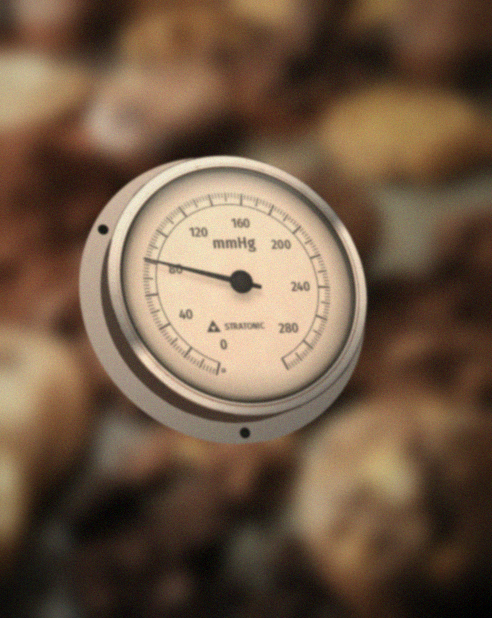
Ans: 80
